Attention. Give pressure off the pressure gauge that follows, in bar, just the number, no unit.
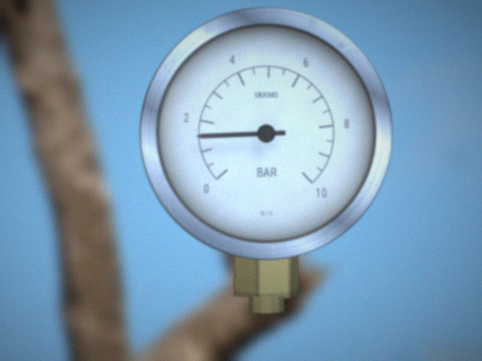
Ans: 1.5
